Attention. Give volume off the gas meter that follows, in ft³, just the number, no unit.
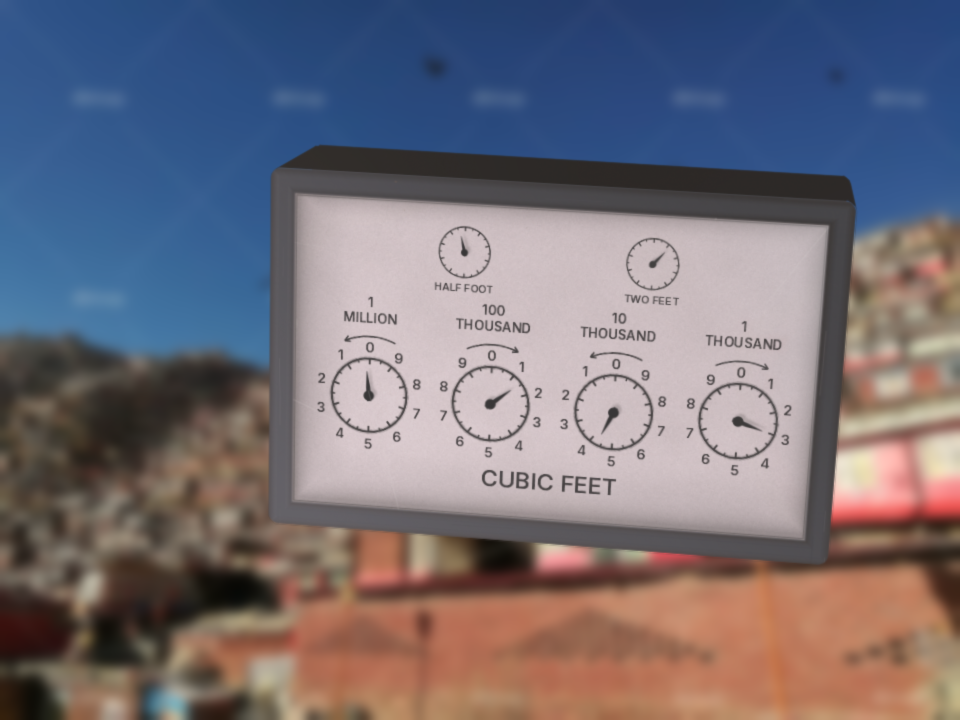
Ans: 14300
